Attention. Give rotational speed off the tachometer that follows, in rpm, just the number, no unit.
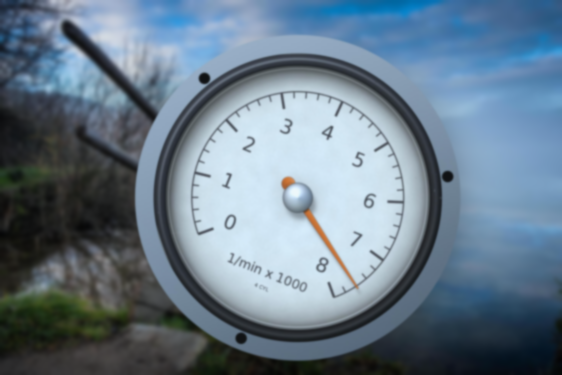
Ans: 7600
